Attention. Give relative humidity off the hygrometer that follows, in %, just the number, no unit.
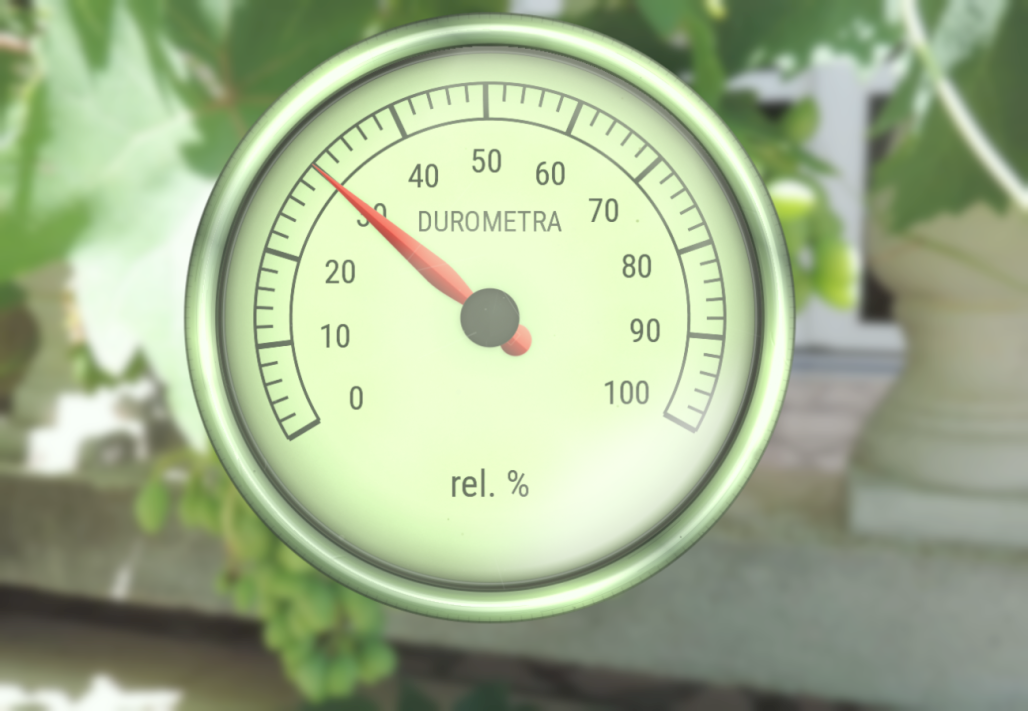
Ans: 30
